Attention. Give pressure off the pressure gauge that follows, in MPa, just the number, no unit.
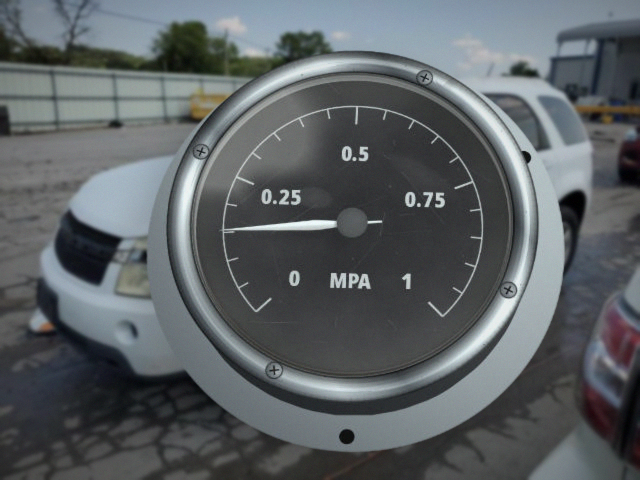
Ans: 0.15
